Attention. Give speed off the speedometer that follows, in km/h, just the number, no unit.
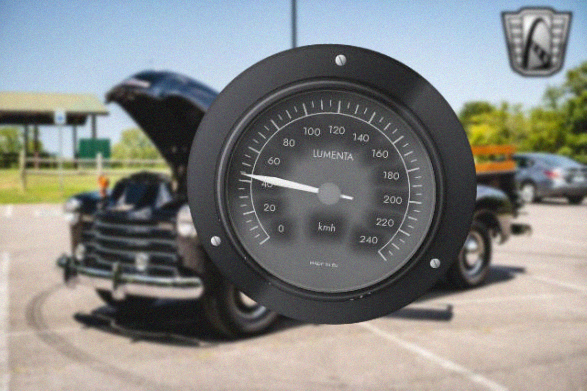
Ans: 45
